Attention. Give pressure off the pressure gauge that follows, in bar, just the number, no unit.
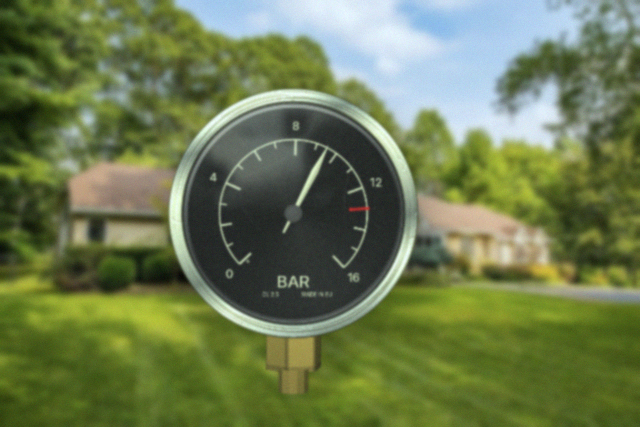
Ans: 9.5
